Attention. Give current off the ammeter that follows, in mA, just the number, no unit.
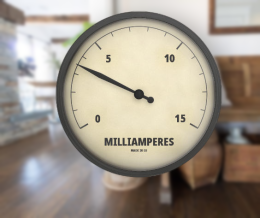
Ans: 3.5
